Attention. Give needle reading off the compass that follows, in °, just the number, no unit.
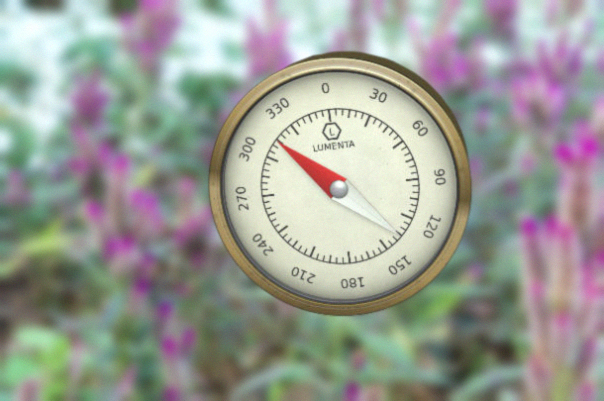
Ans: 315
